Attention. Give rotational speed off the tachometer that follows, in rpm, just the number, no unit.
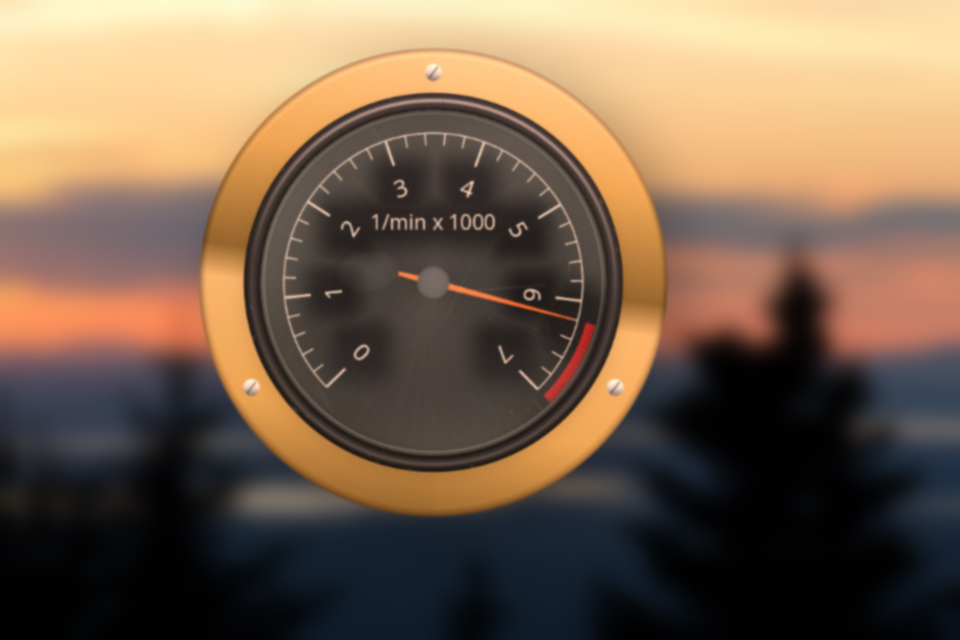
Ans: 6200
